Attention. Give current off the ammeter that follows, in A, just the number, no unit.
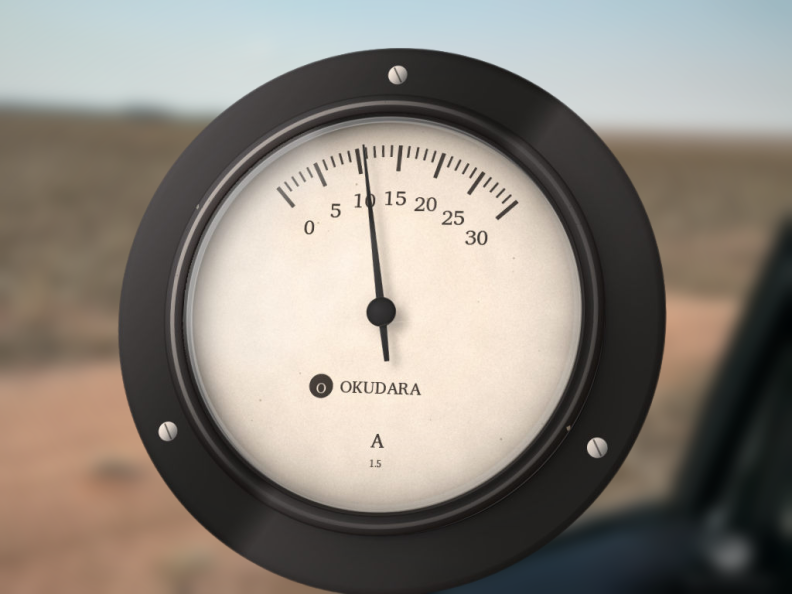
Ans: 11
